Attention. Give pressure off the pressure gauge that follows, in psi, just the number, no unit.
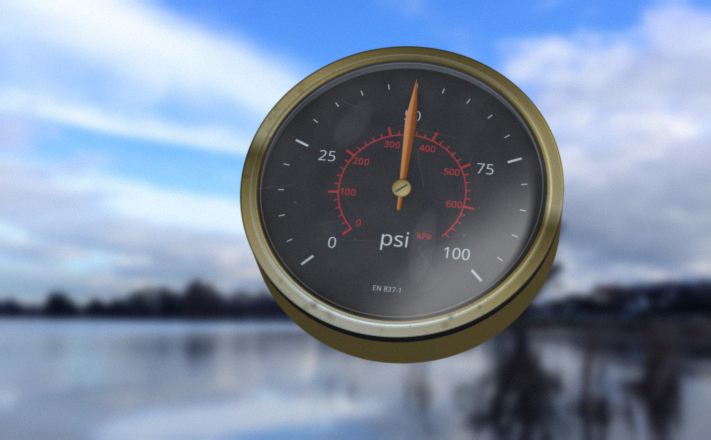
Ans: 50
